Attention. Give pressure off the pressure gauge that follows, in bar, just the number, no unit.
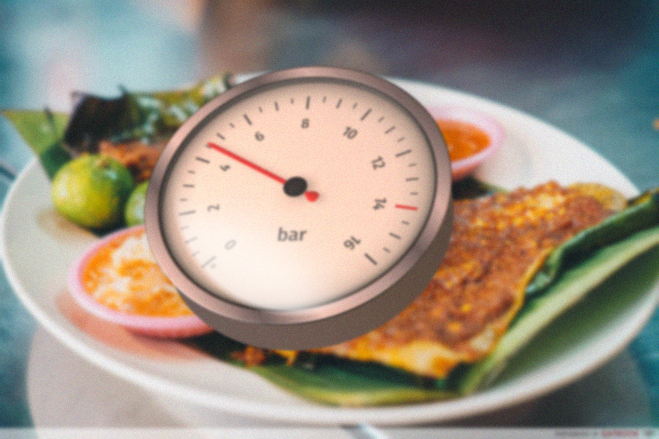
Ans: 4.5
